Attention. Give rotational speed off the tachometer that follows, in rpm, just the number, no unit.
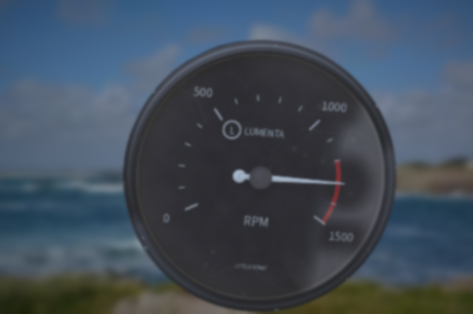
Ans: 1300
